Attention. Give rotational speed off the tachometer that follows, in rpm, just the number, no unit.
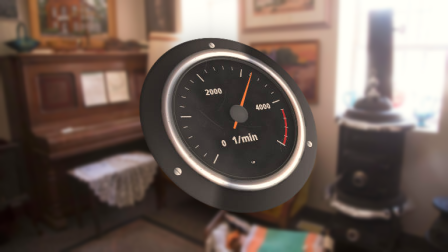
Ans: 3200
